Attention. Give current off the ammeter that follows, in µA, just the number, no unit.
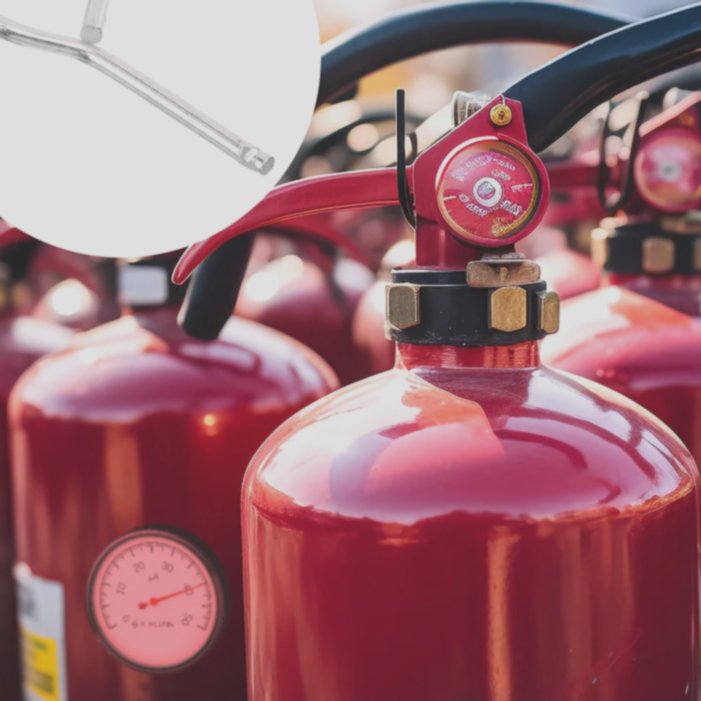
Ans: 40
